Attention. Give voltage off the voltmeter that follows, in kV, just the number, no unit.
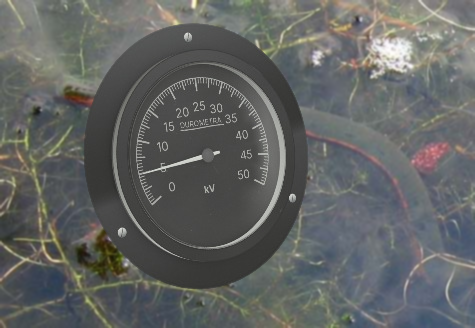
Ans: 5
